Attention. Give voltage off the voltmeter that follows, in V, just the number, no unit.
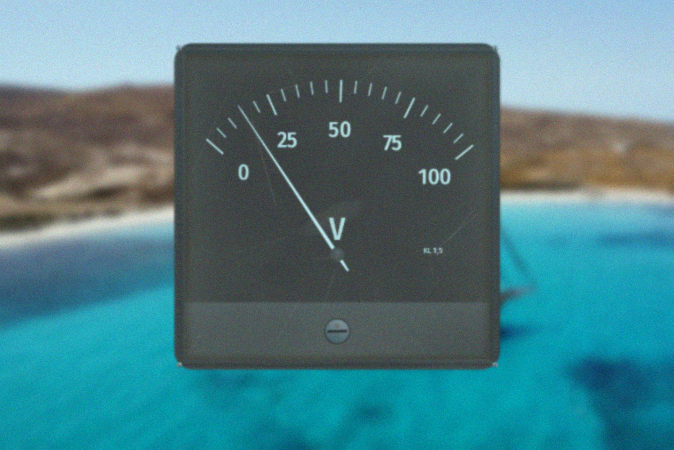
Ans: 15
